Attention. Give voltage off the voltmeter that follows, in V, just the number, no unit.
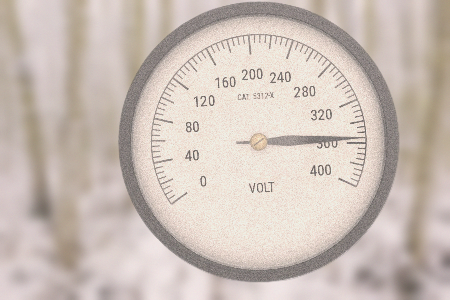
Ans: 355
